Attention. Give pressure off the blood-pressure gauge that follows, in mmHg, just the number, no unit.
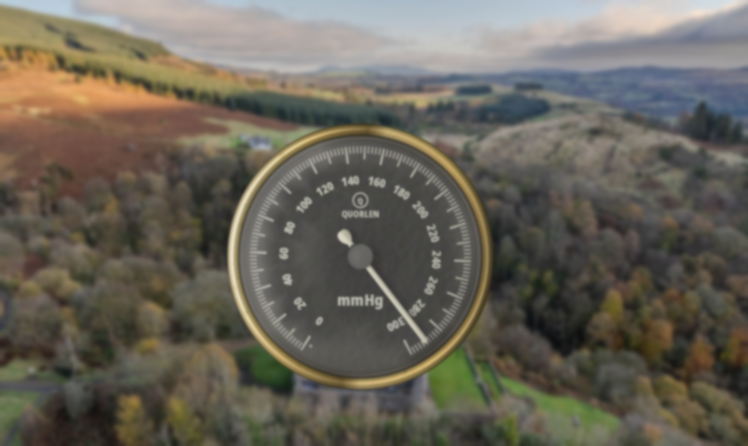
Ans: 290
